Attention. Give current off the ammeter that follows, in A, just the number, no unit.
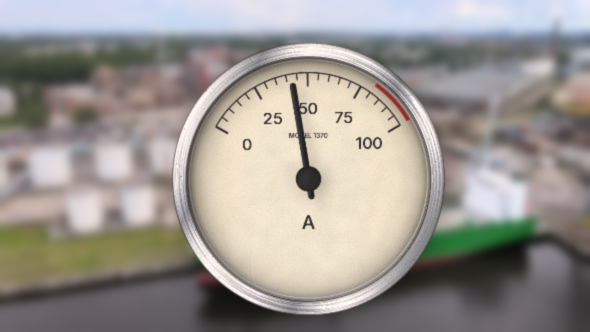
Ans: 42.5
